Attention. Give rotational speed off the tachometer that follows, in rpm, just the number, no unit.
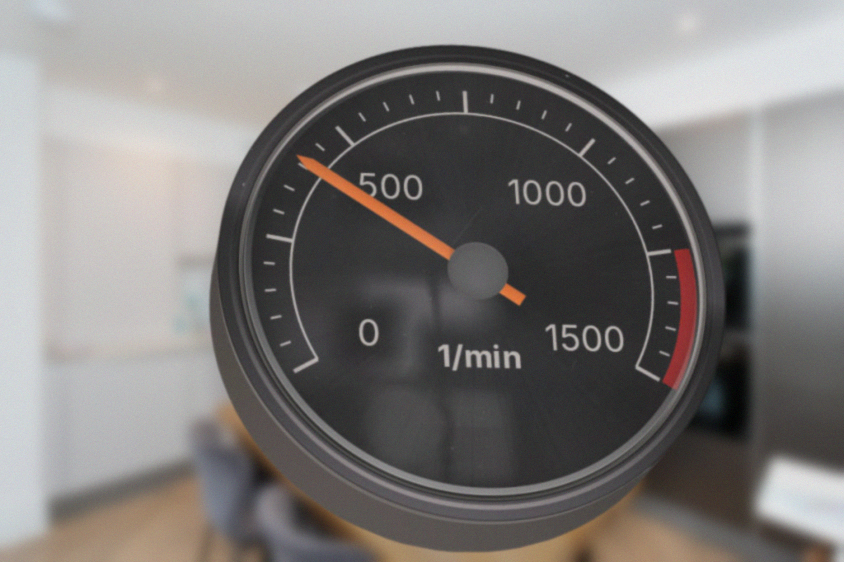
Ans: 400
